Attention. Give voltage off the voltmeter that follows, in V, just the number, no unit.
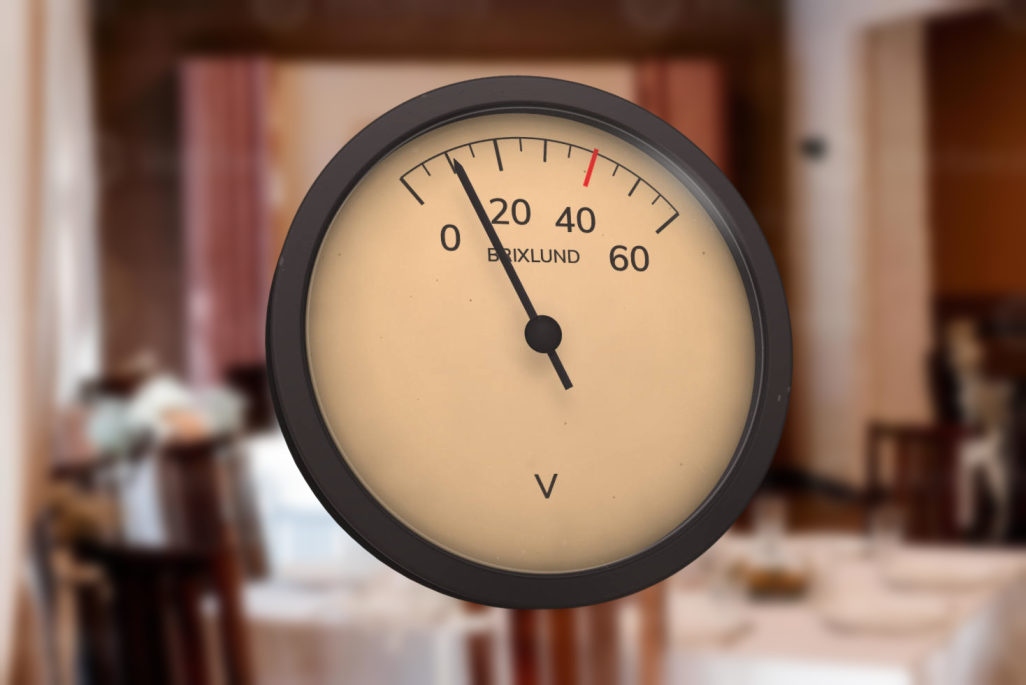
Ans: 10
